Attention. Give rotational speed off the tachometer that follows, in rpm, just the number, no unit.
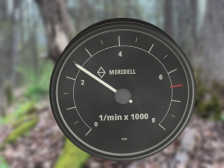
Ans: 2500
